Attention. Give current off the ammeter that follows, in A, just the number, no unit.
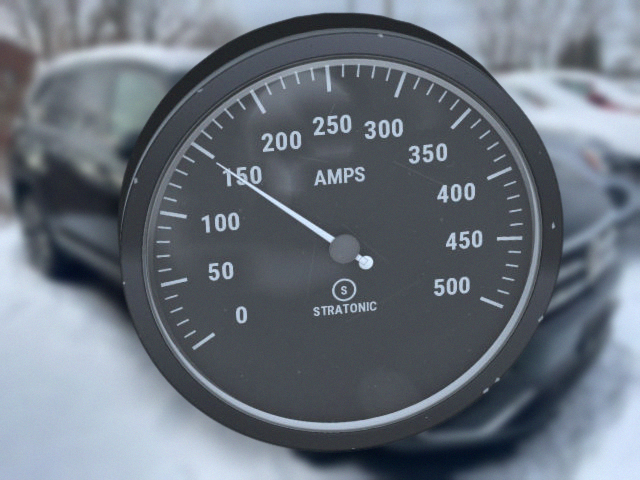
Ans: 150
